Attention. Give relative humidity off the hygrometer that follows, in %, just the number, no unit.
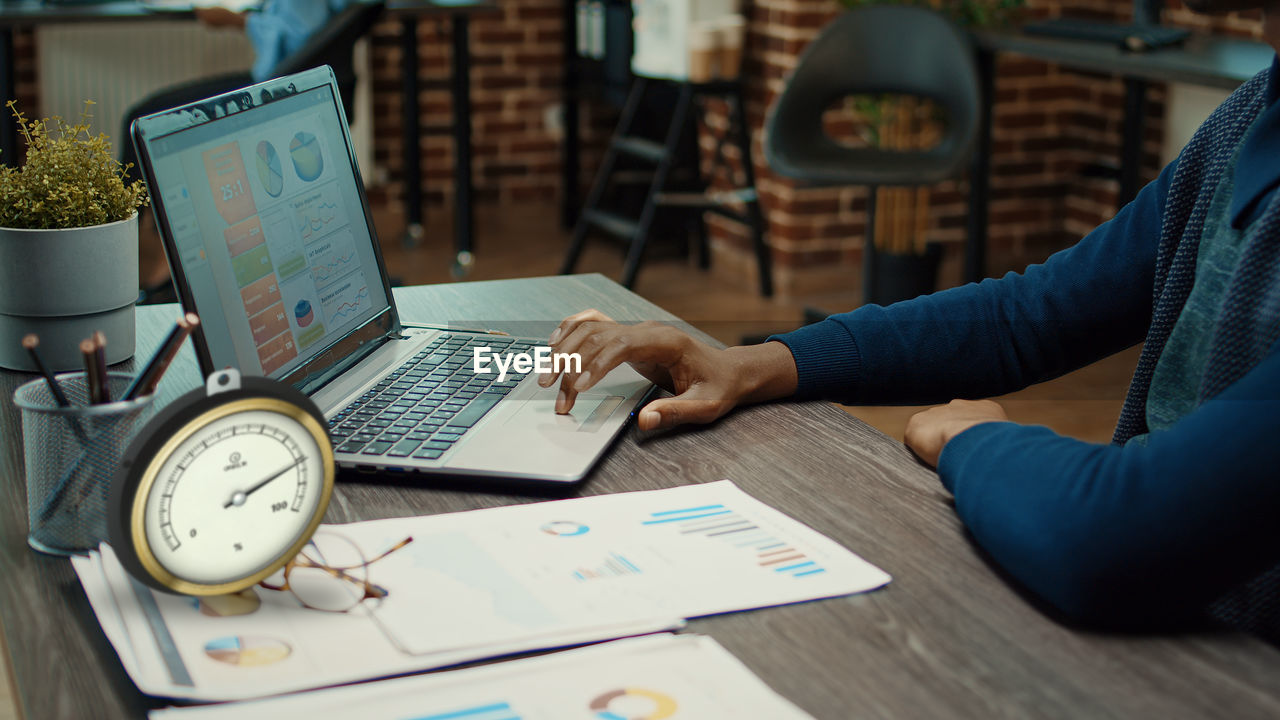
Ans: 80
